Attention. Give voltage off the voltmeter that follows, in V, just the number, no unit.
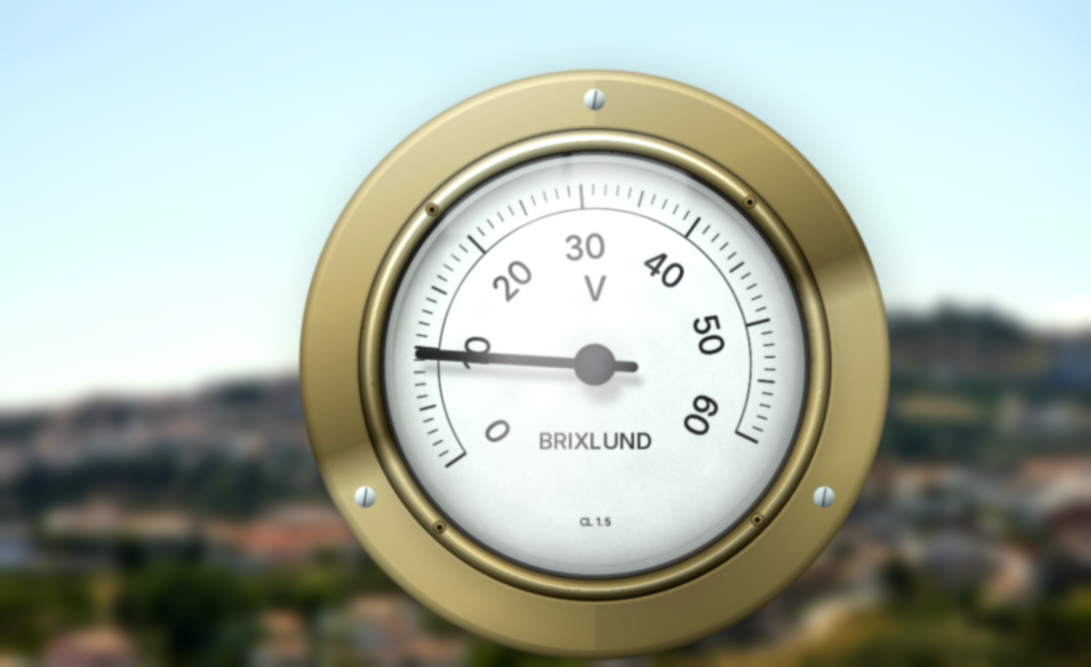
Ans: 9.5
